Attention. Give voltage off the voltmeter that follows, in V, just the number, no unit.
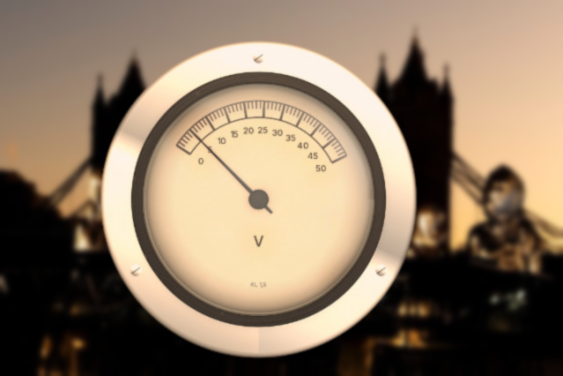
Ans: 5
